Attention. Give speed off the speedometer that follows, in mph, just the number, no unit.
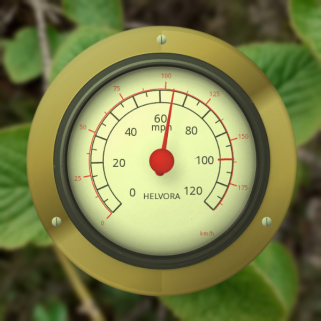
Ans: 65
